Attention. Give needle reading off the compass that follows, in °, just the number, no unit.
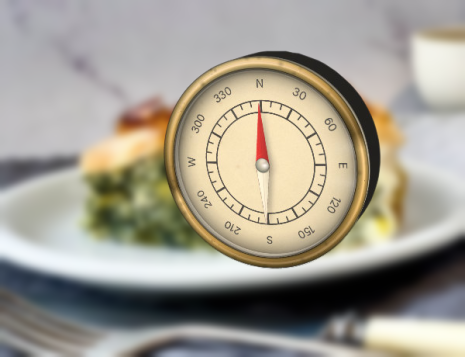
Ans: 0
